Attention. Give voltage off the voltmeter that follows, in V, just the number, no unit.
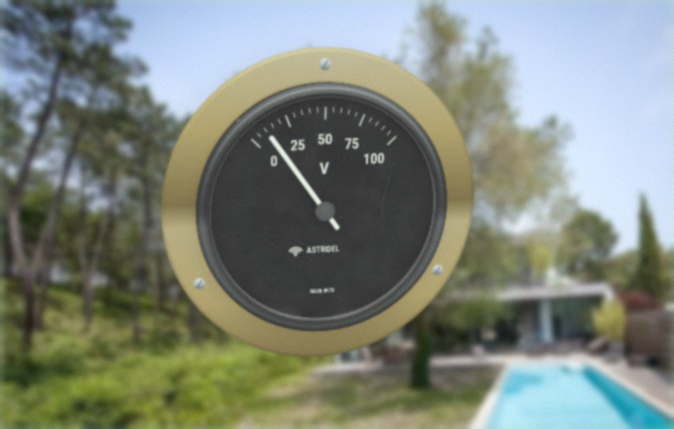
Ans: 10
